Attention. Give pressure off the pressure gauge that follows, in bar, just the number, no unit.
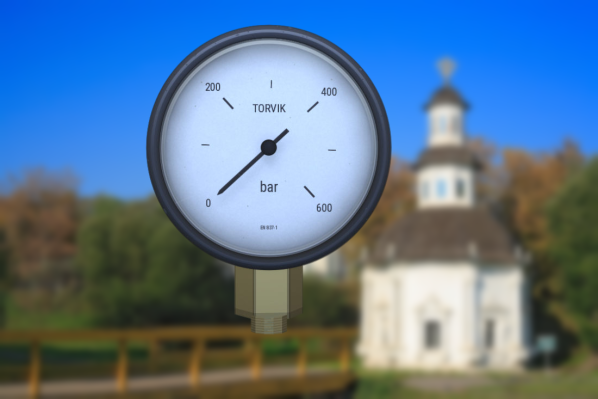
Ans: 0
